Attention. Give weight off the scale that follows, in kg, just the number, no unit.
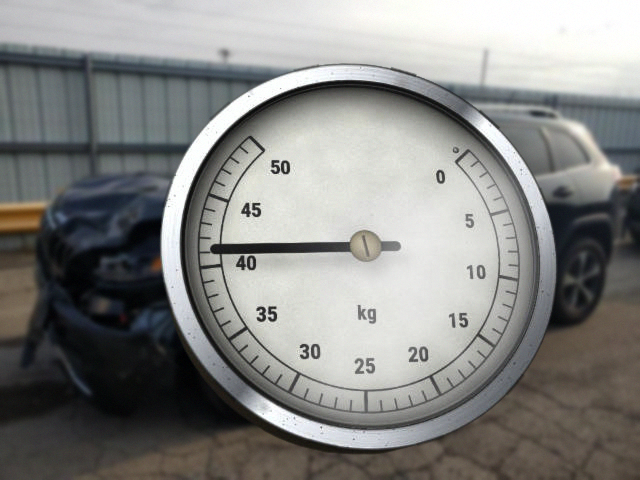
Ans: 41
